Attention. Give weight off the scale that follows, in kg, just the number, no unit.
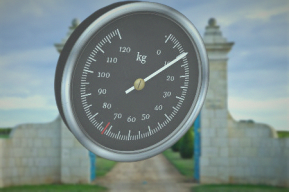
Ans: 10
